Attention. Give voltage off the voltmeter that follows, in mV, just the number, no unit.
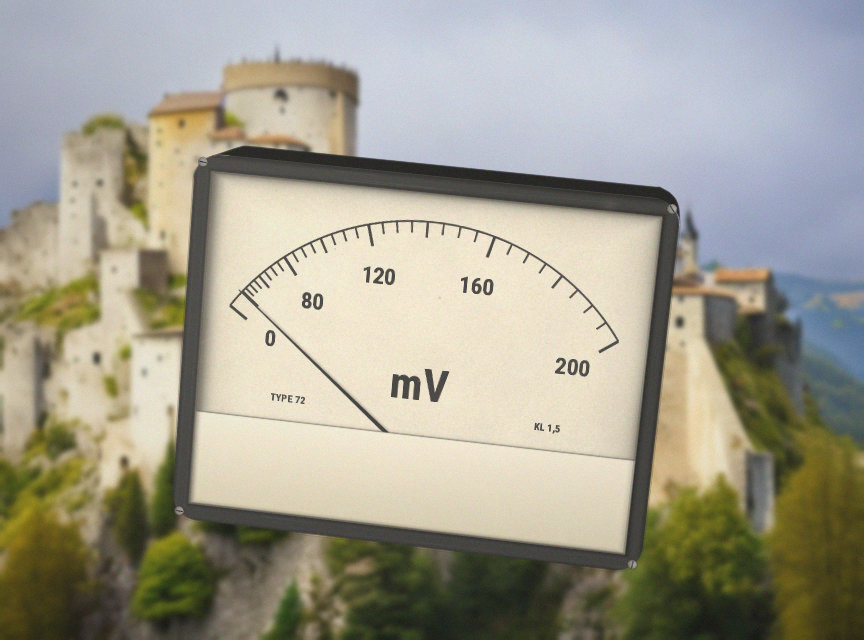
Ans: 40
